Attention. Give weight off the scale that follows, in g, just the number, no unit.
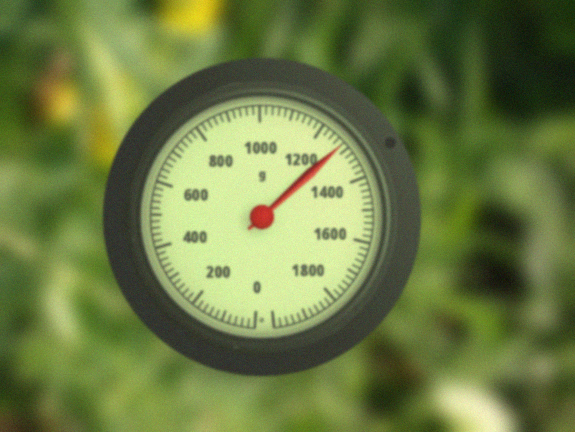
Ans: 1280
